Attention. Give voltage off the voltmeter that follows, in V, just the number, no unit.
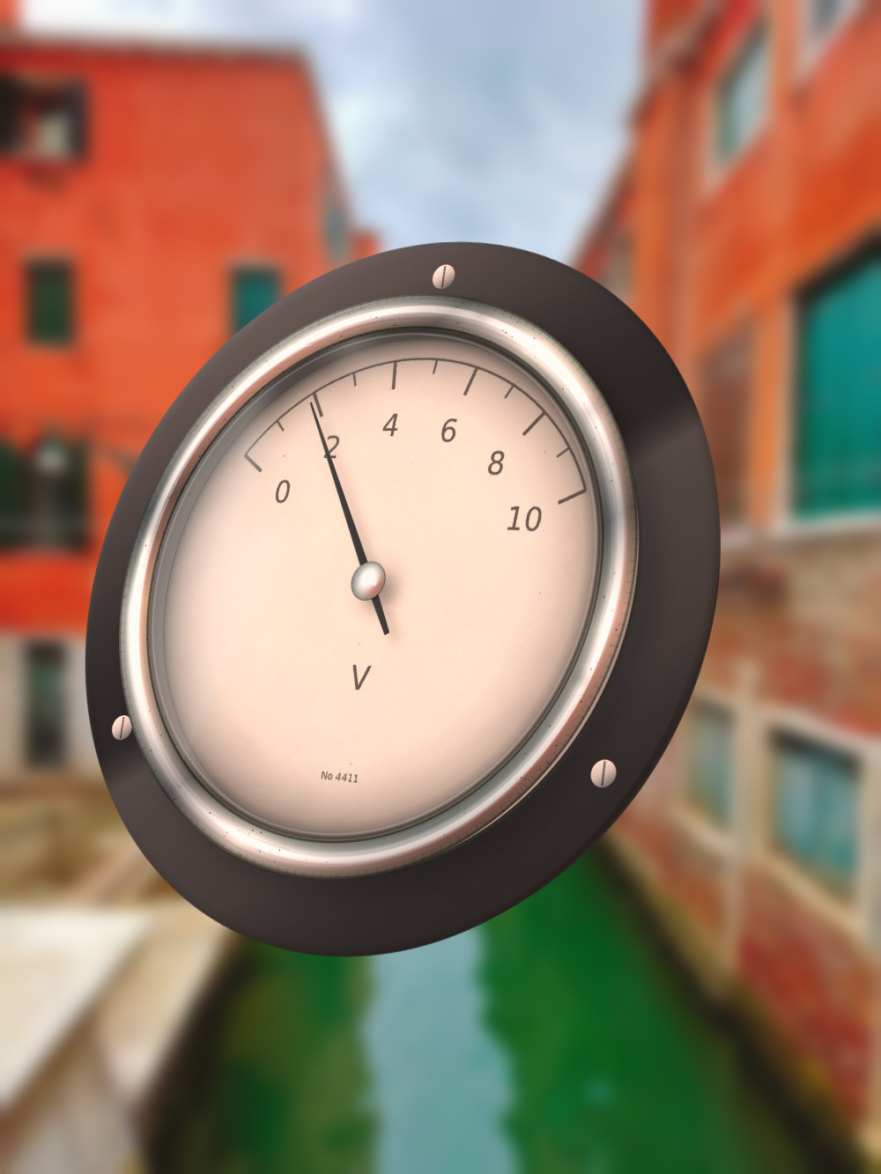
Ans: 2
